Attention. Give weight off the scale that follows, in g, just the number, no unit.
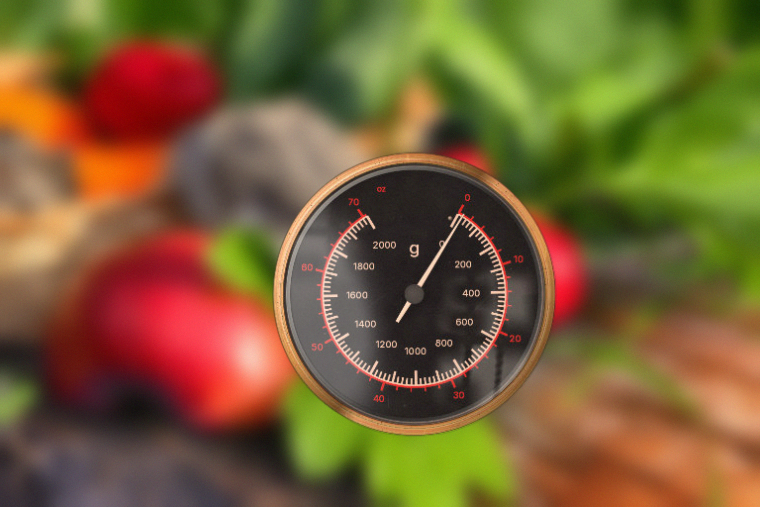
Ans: 20
